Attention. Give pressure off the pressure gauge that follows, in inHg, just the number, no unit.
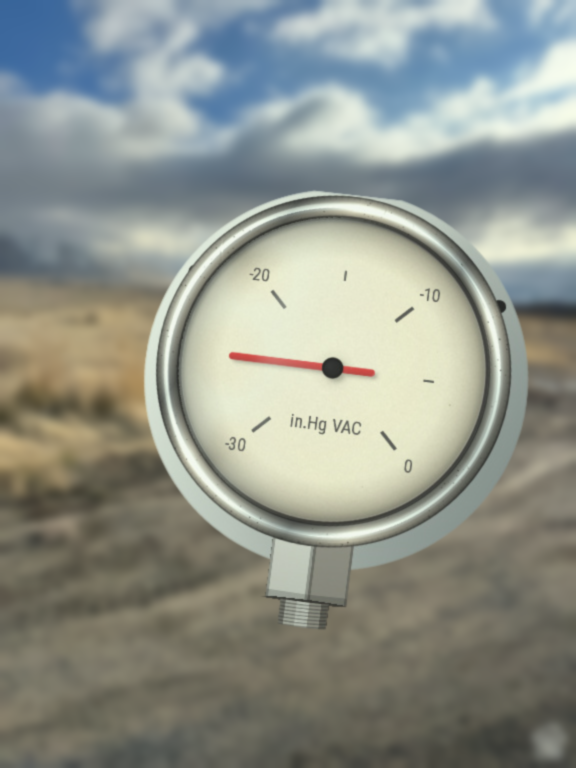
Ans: -25
